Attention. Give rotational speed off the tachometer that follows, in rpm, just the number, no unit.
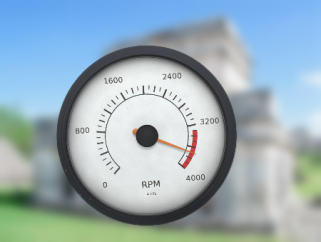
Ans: 3700
